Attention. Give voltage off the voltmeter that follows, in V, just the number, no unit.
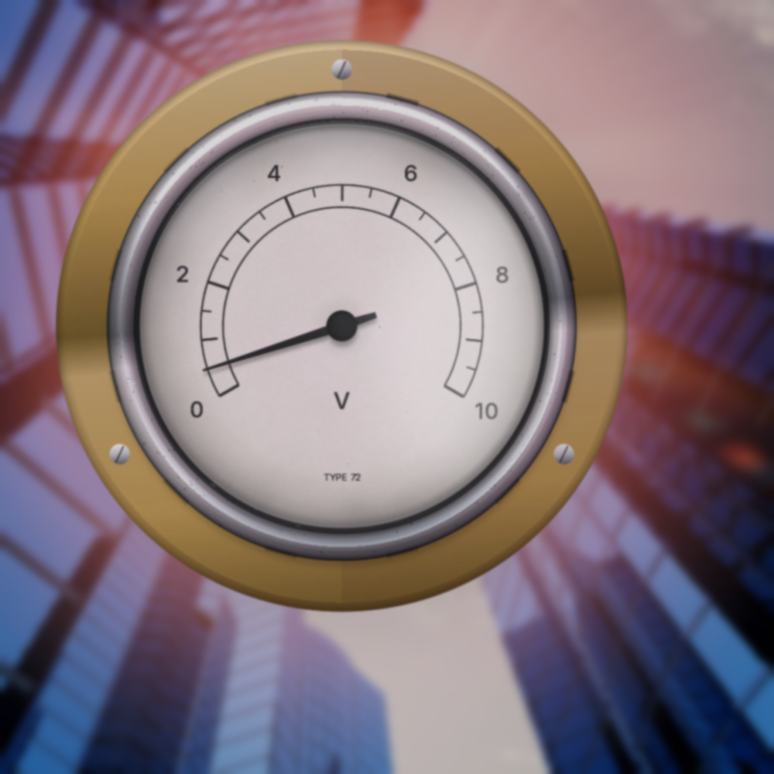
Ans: 0.5
